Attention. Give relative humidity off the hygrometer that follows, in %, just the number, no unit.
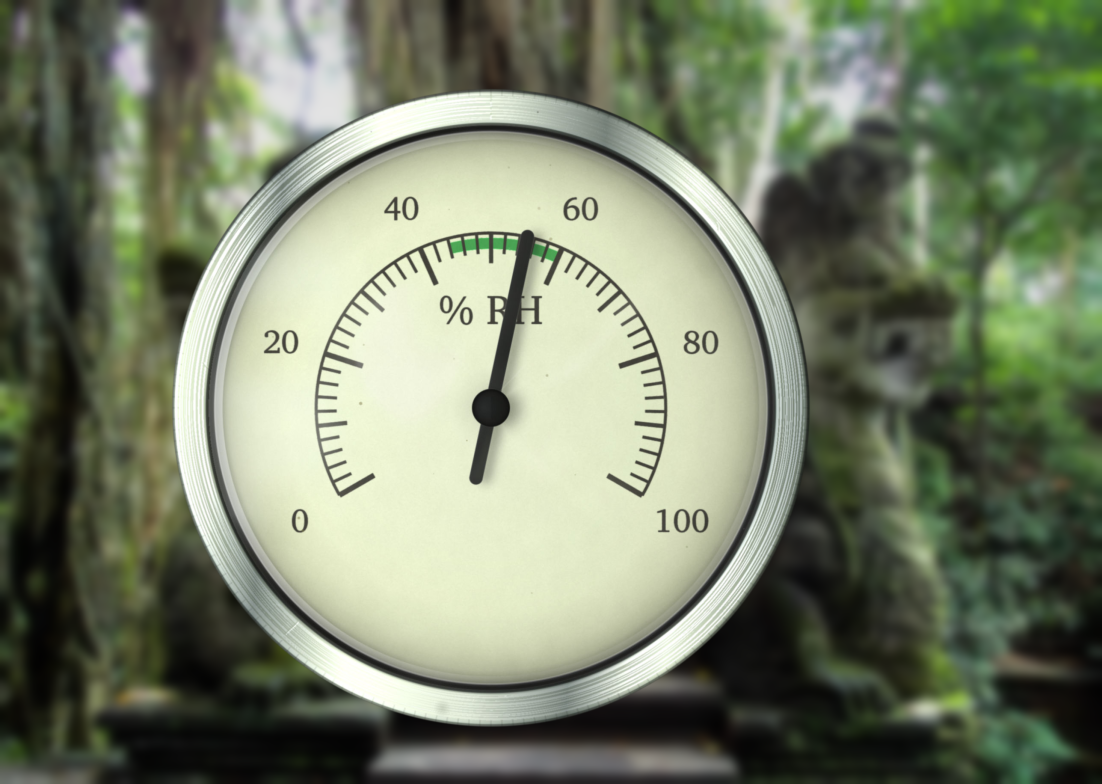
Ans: 55
